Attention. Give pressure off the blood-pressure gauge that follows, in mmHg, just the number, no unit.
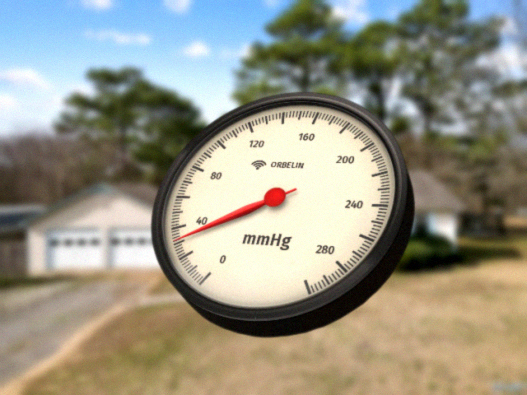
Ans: 30
